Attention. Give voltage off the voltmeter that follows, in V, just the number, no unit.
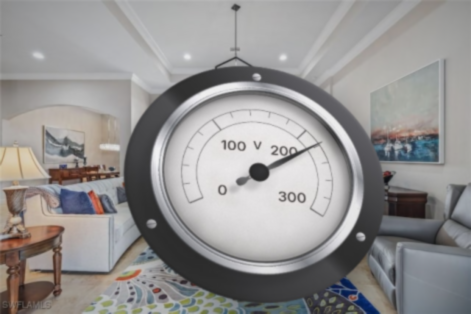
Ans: 220
